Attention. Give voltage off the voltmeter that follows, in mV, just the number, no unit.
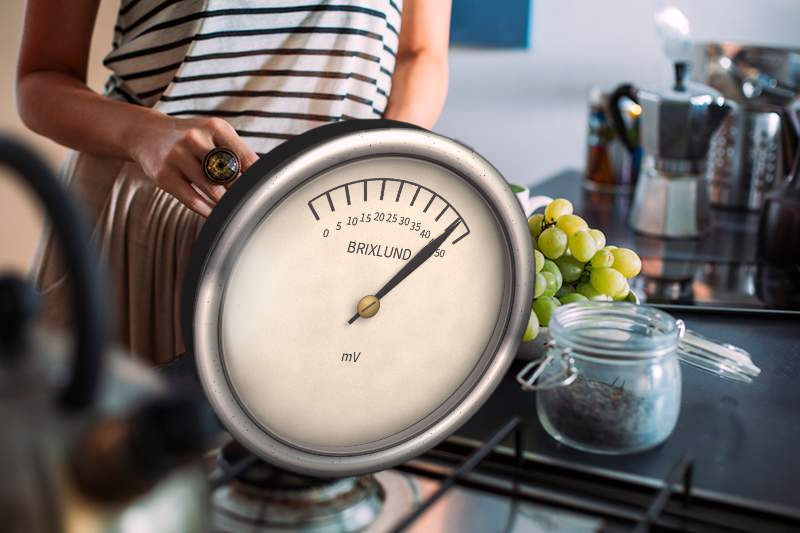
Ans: 45
